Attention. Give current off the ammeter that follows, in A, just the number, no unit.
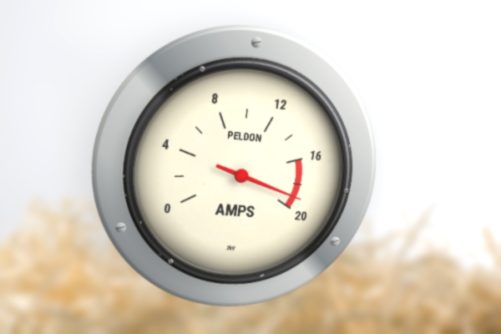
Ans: 19
